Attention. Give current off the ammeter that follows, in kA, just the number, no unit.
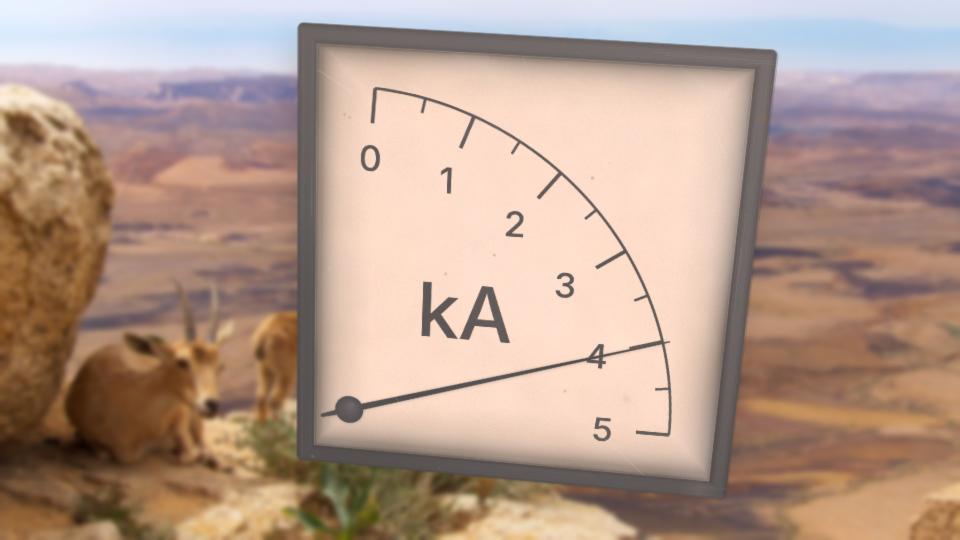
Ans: 4
